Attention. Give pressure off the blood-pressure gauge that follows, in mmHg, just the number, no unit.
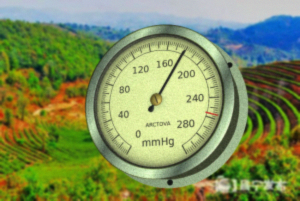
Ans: 180
